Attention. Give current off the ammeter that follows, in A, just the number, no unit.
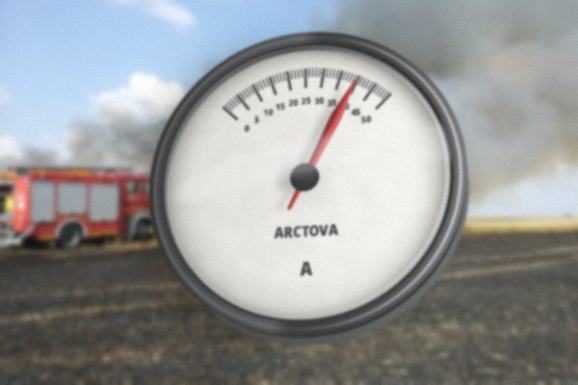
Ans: 40
